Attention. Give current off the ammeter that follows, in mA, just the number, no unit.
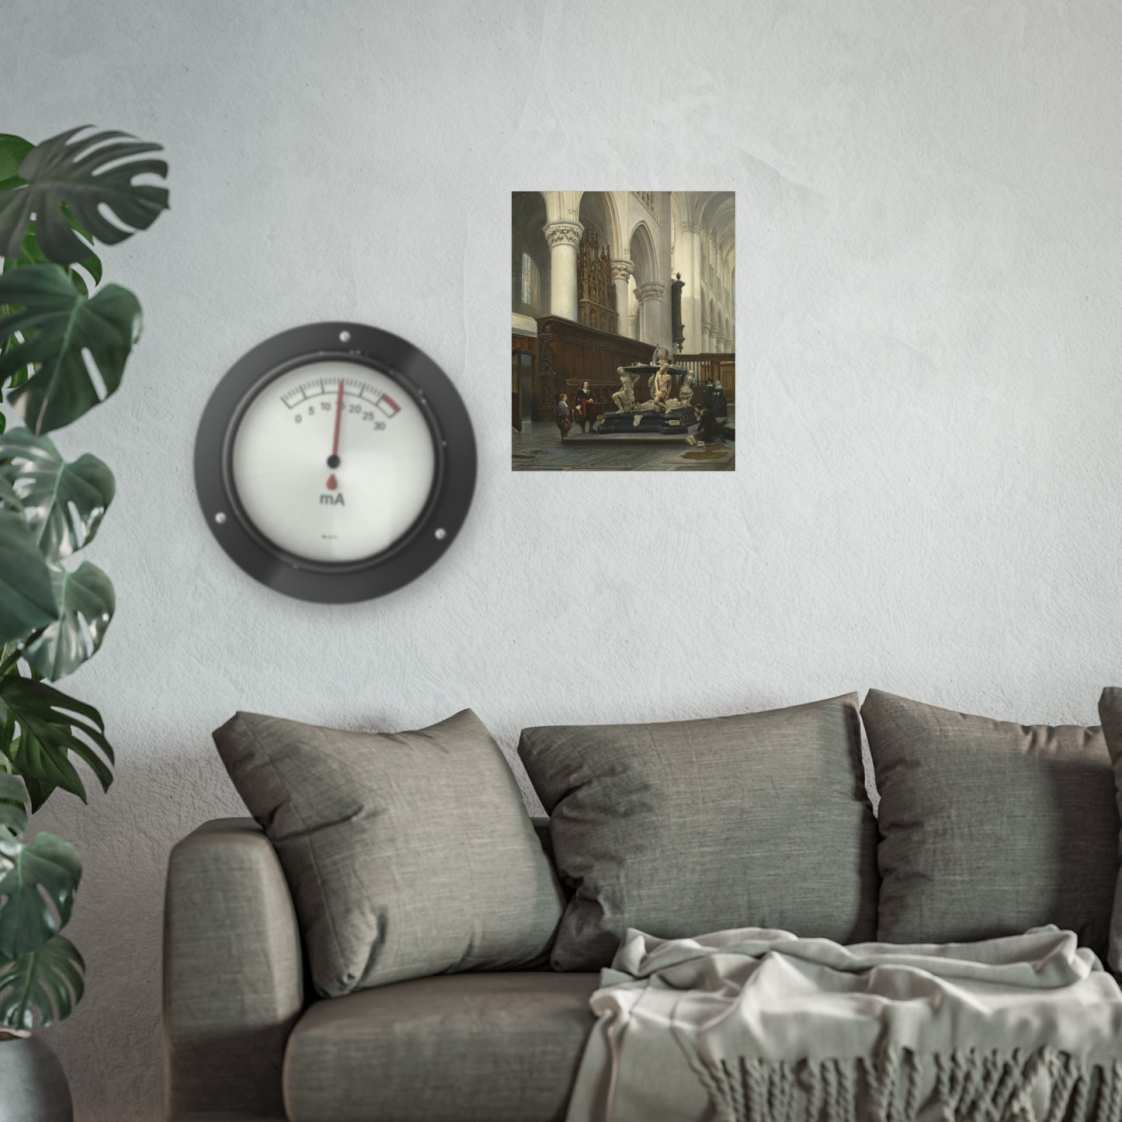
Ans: 15
